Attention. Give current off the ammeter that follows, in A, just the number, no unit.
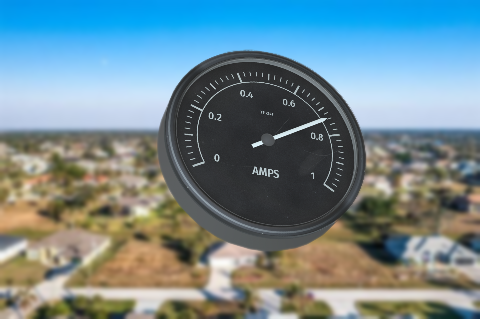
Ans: 0.74
